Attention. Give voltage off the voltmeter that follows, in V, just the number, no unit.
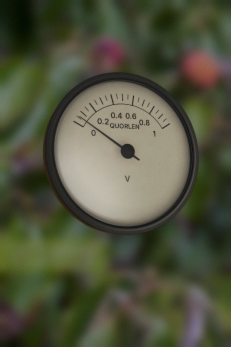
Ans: 0.05
